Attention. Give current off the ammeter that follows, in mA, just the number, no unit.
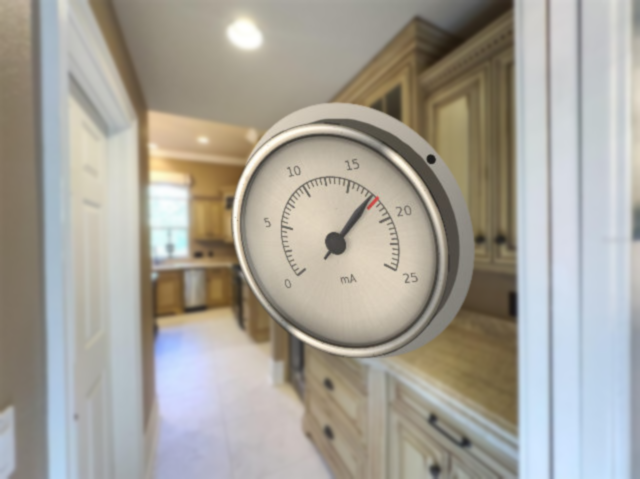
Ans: 17.5
